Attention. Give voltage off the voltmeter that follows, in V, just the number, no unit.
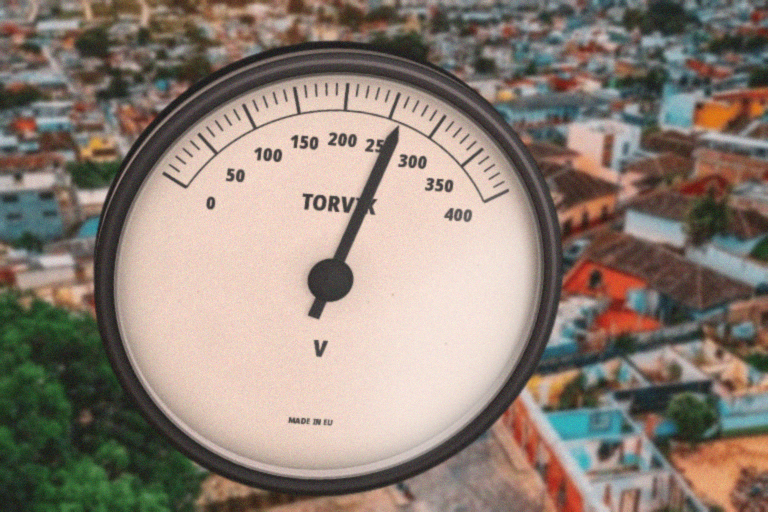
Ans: 260
